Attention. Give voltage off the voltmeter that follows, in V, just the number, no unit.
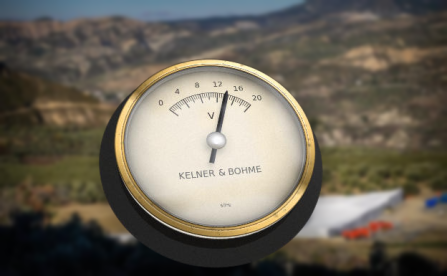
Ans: 14
